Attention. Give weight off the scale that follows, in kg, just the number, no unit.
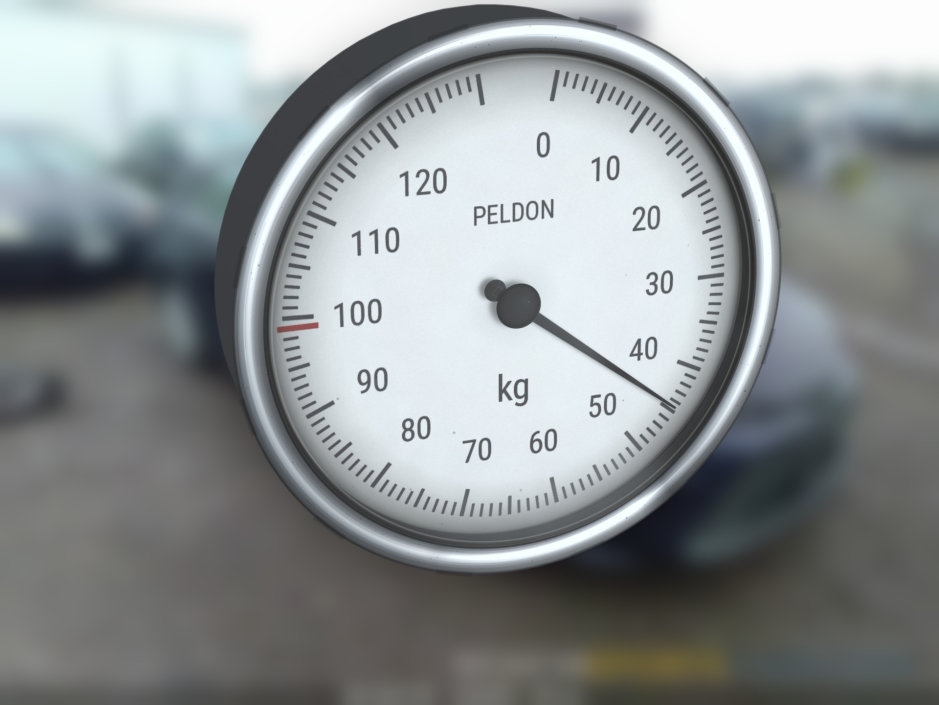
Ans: 44.5
